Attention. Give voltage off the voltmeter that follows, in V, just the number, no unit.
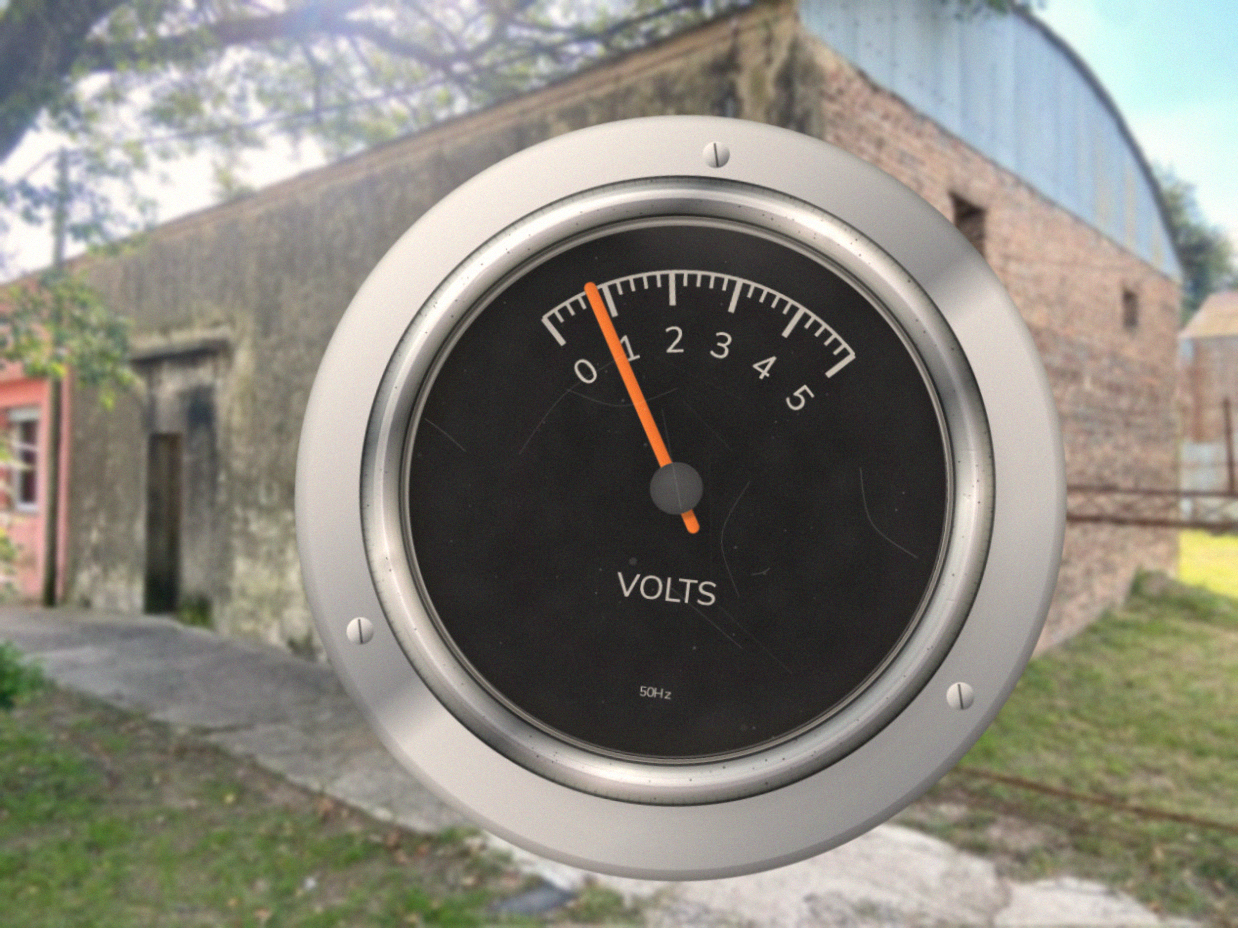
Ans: 0.8
